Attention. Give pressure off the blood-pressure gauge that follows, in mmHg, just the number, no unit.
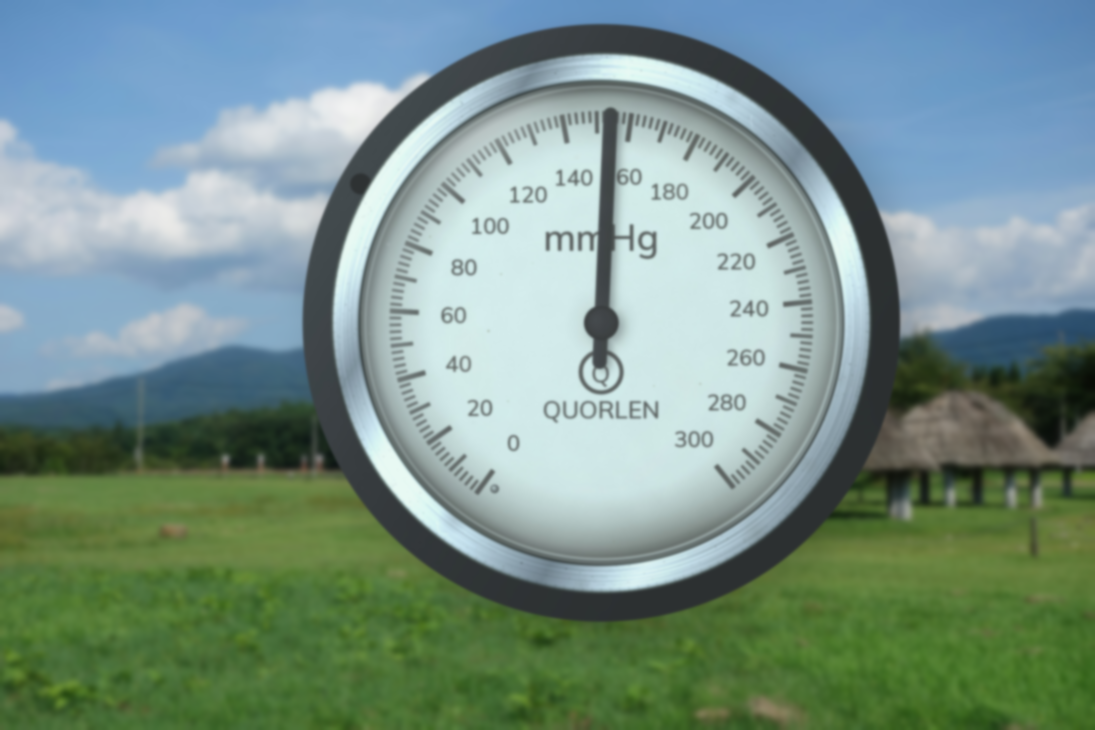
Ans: 154
